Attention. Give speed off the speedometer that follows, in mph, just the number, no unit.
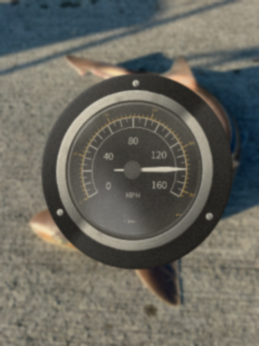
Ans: 140
